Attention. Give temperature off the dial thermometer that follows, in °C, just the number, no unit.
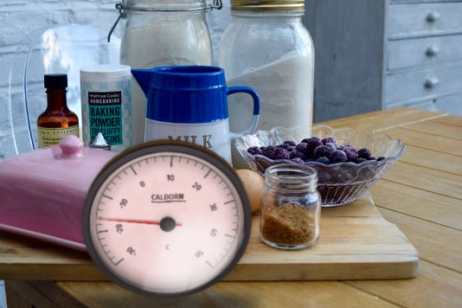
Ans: -16
